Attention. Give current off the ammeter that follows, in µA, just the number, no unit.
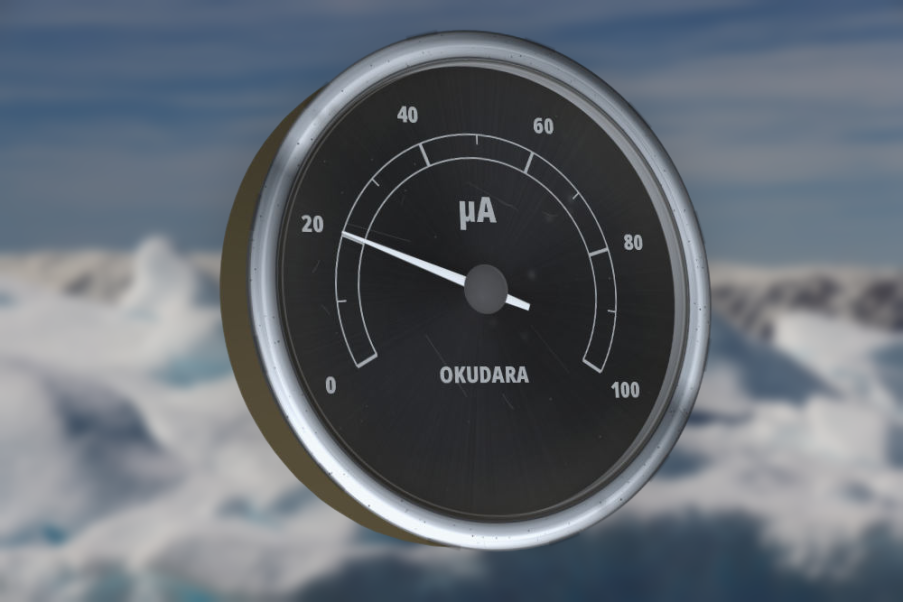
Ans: 20
